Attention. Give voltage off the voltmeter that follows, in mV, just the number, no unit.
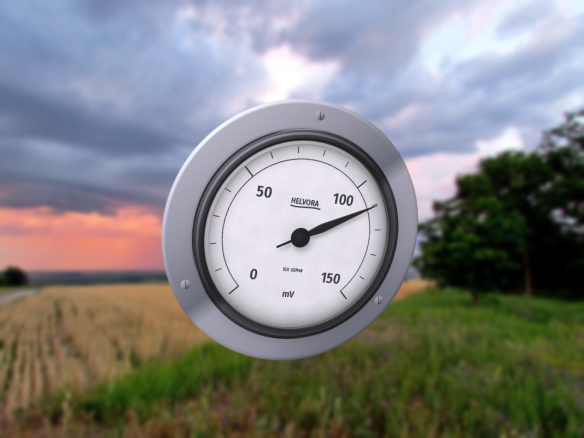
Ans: 110
